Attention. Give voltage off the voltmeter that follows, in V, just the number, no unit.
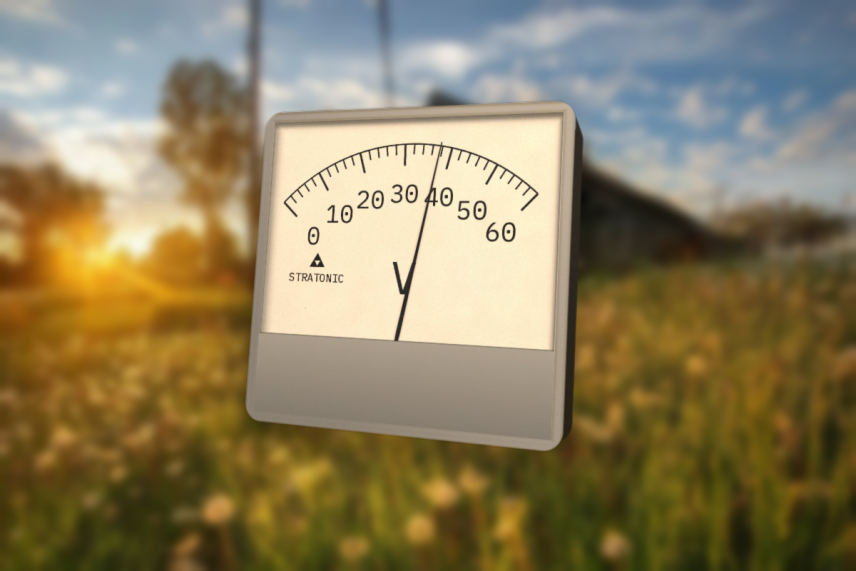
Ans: 38
